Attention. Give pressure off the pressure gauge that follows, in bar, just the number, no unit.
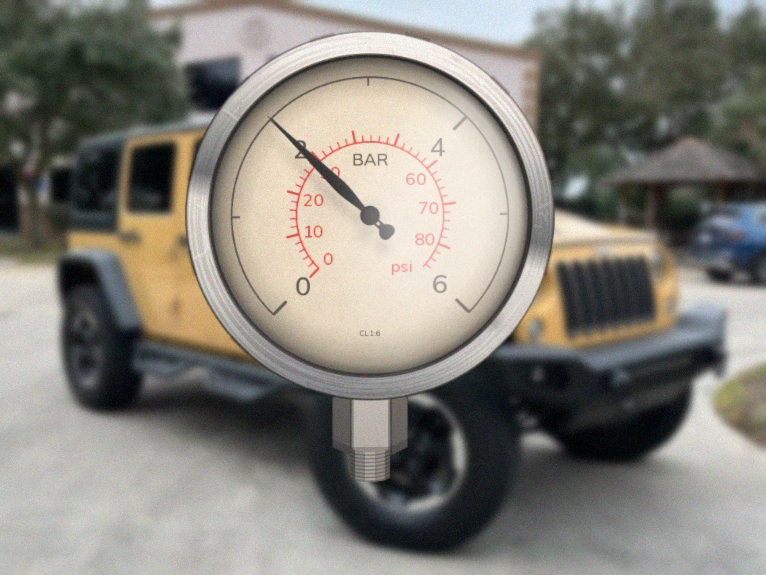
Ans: 2
